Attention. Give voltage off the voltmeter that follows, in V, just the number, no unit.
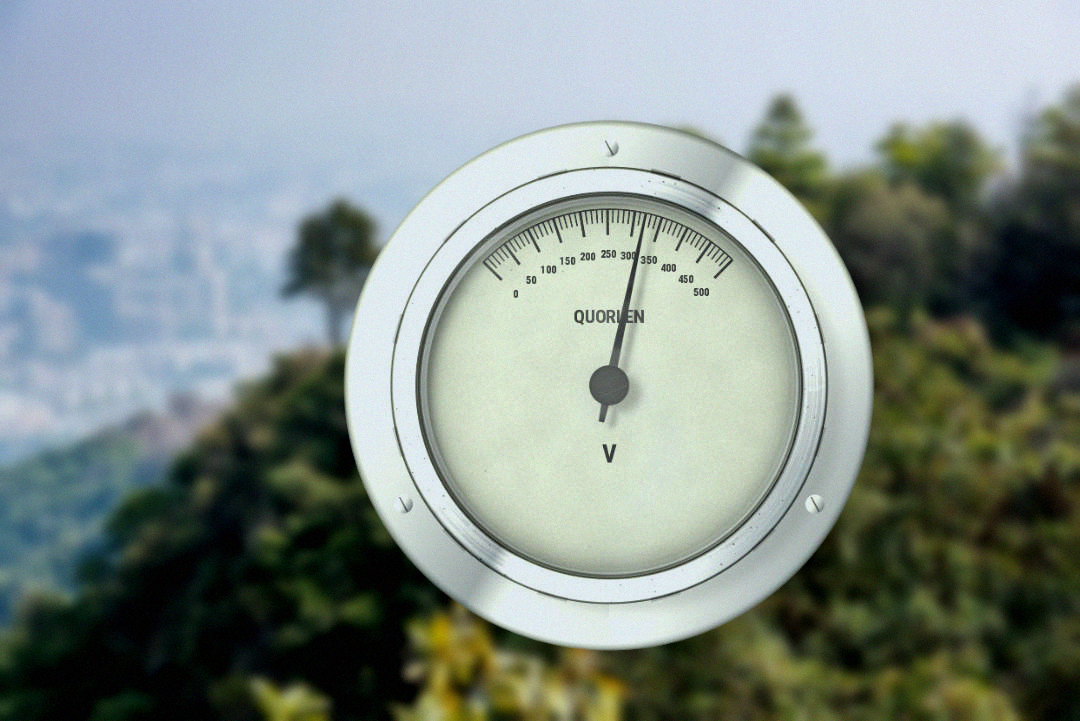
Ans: 320
